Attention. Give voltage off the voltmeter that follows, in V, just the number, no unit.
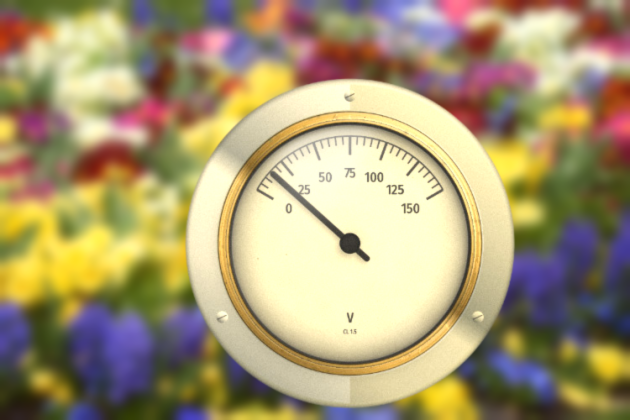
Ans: 15
